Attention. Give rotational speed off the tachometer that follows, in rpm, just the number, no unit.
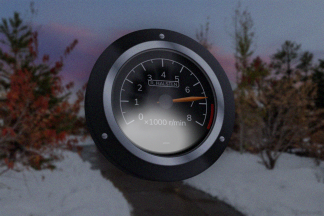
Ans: 6750
